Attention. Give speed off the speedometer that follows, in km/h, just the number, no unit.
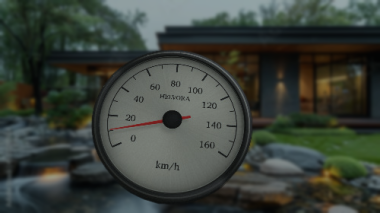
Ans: 10
